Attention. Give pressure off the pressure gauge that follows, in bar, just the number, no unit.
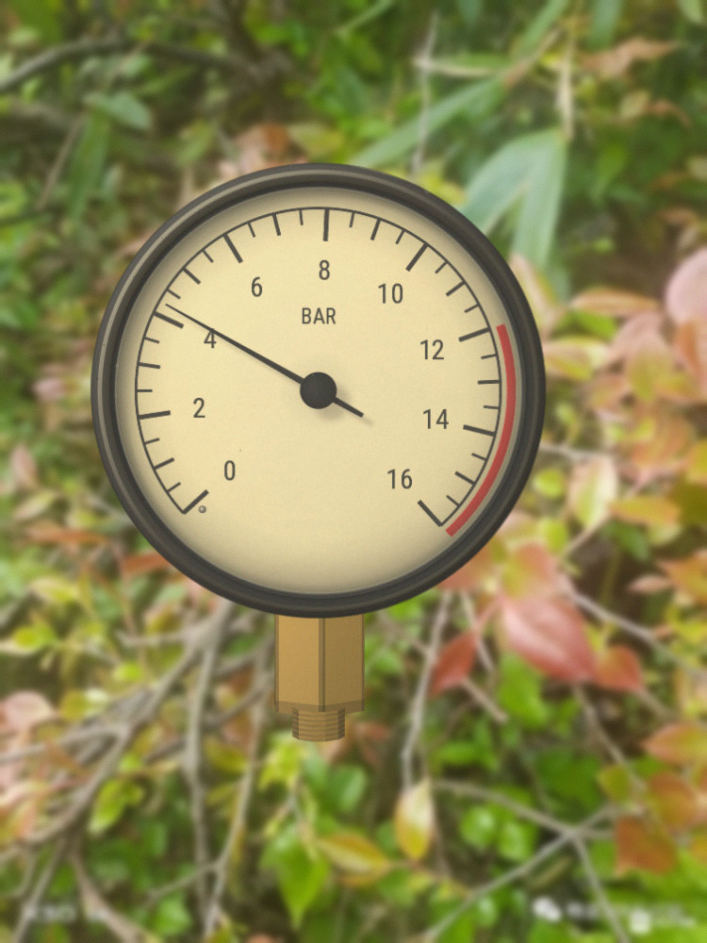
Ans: 4.25
